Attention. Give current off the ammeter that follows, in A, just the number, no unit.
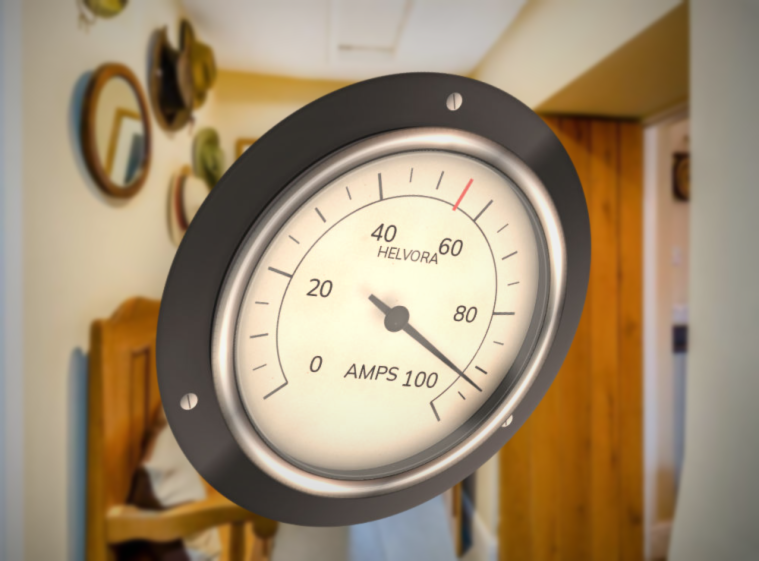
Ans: 92.5
